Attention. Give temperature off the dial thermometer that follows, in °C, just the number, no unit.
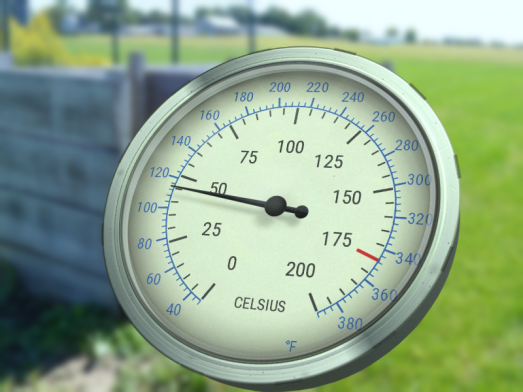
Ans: 45
